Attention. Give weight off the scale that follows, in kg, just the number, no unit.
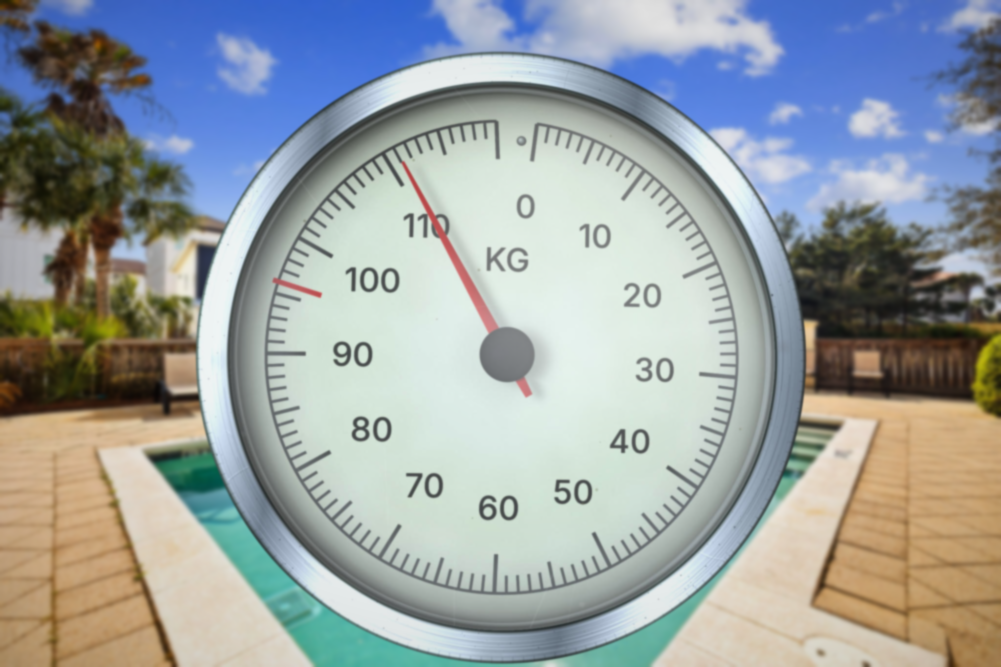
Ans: 111
